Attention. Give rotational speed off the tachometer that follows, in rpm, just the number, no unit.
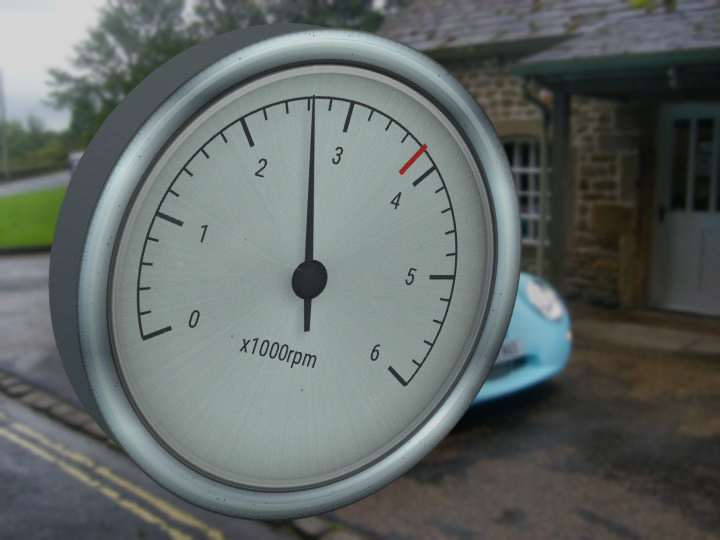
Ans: 2600
